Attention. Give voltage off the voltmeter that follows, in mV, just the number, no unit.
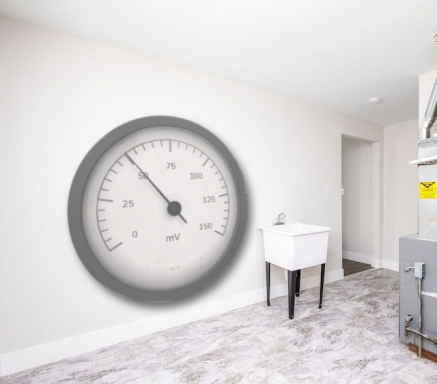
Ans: 50
